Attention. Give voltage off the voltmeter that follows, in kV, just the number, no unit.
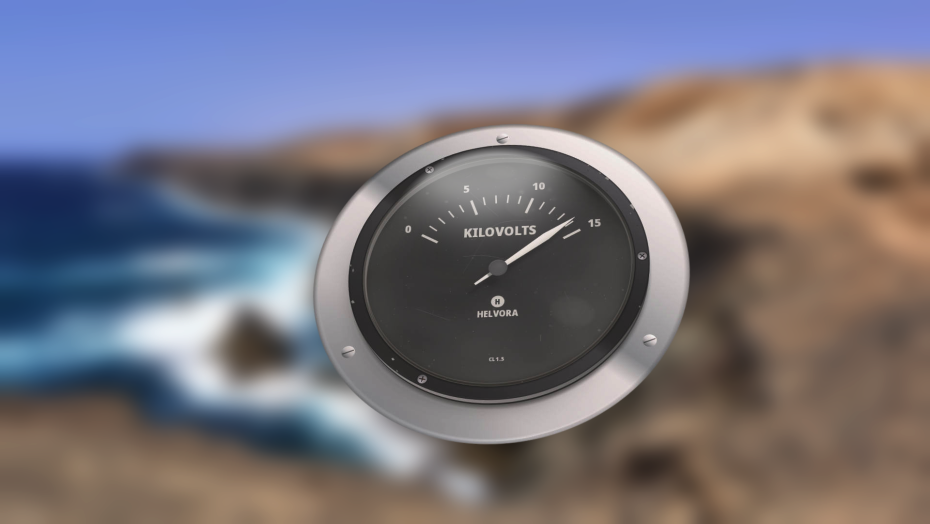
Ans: 14
